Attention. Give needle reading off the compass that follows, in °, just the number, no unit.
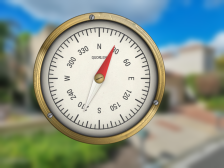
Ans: 25
